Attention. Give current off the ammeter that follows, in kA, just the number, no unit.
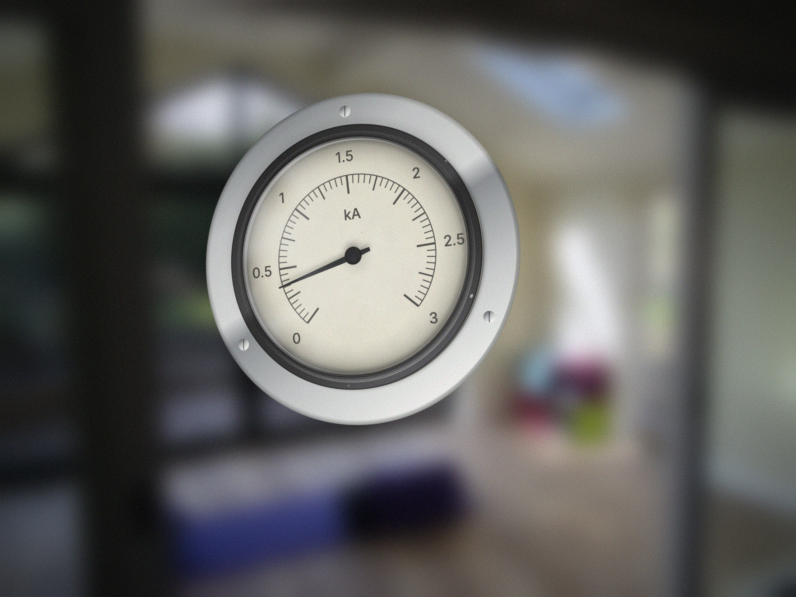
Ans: 0.35
